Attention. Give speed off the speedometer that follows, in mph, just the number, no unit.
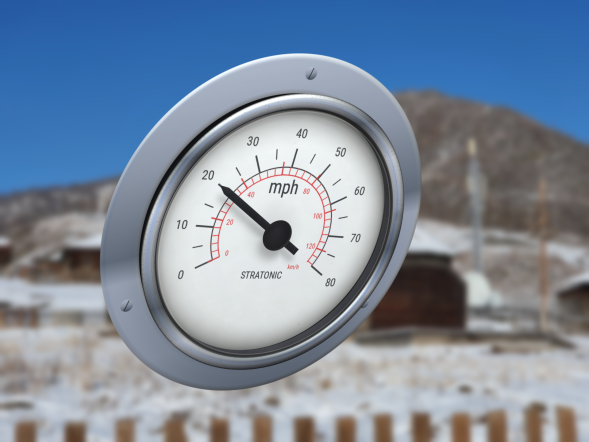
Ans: 20
